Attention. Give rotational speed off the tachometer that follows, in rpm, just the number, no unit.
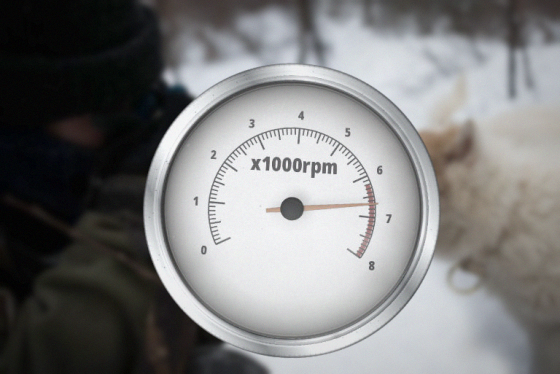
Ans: 6700
